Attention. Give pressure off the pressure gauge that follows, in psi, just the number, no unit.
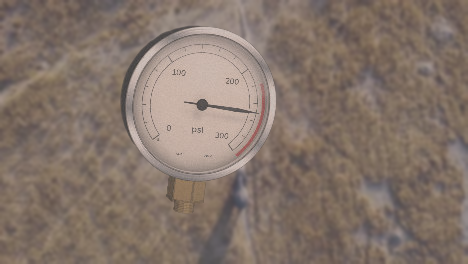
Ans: 250
